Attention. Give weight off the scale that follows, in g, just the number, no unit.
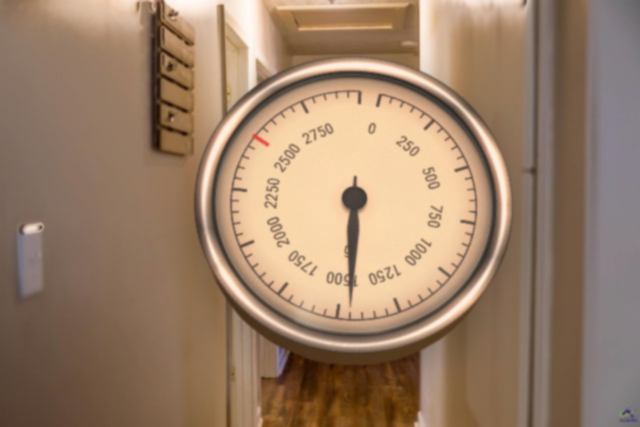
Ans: 1450
